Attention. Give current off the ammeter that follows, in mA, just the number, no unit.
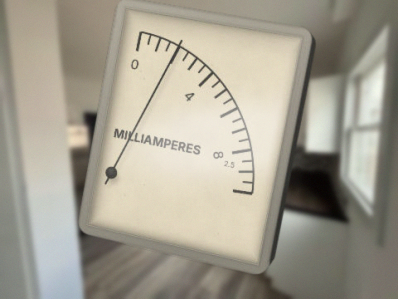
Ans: 2
